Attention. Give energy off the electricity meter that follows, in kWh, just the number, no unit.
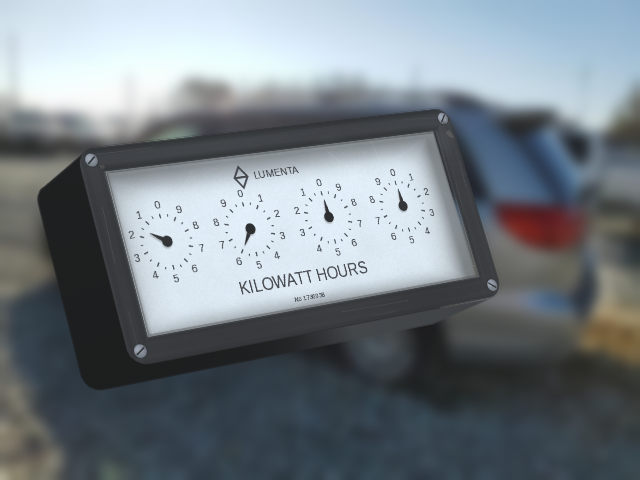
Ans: 1600
